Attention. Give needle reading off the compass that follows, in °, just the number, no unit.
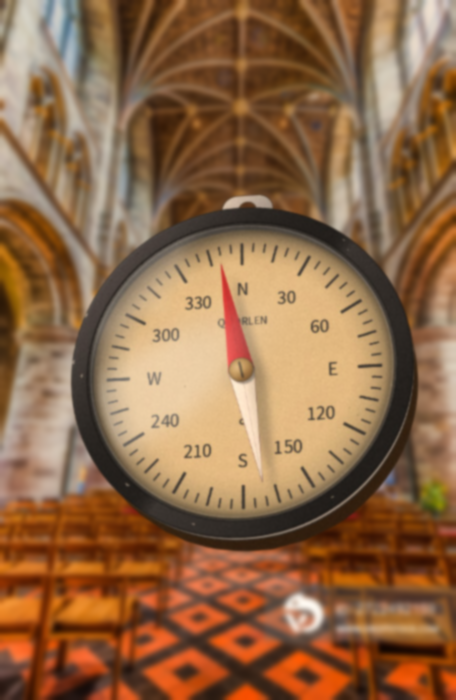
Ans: 350
